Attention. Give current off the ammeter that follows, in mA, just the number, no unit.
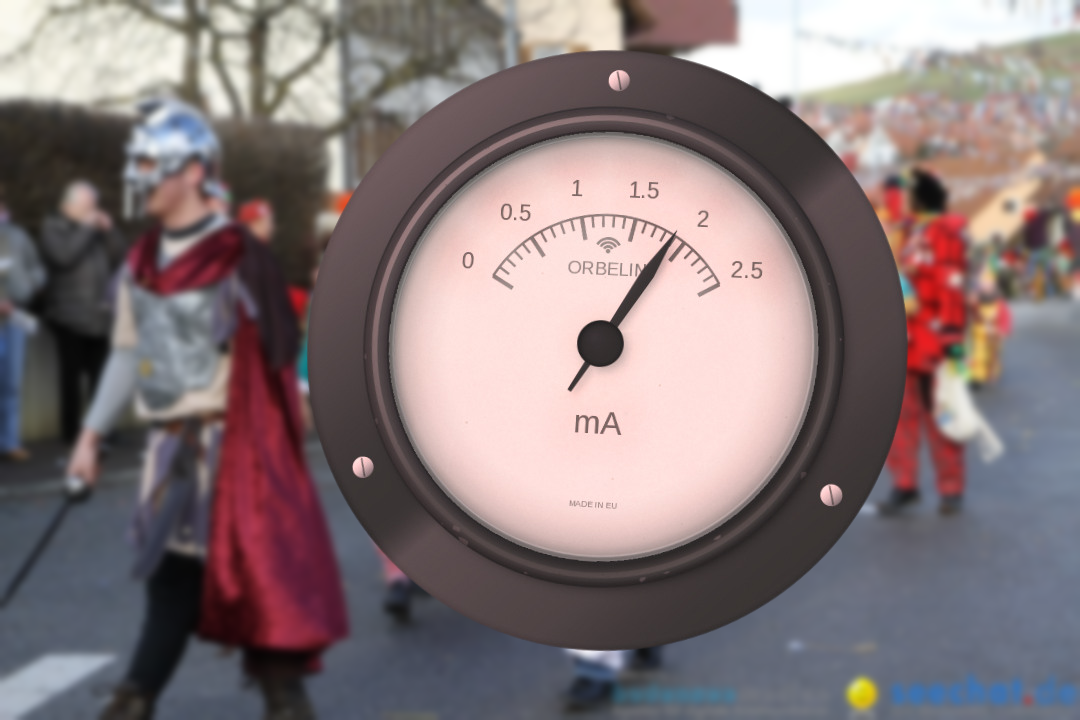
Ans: 1.9
